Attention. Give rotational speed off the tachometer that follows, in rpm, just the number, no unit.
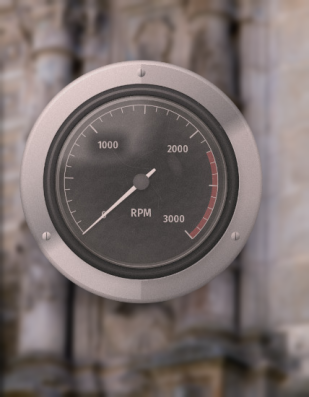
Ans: 0
